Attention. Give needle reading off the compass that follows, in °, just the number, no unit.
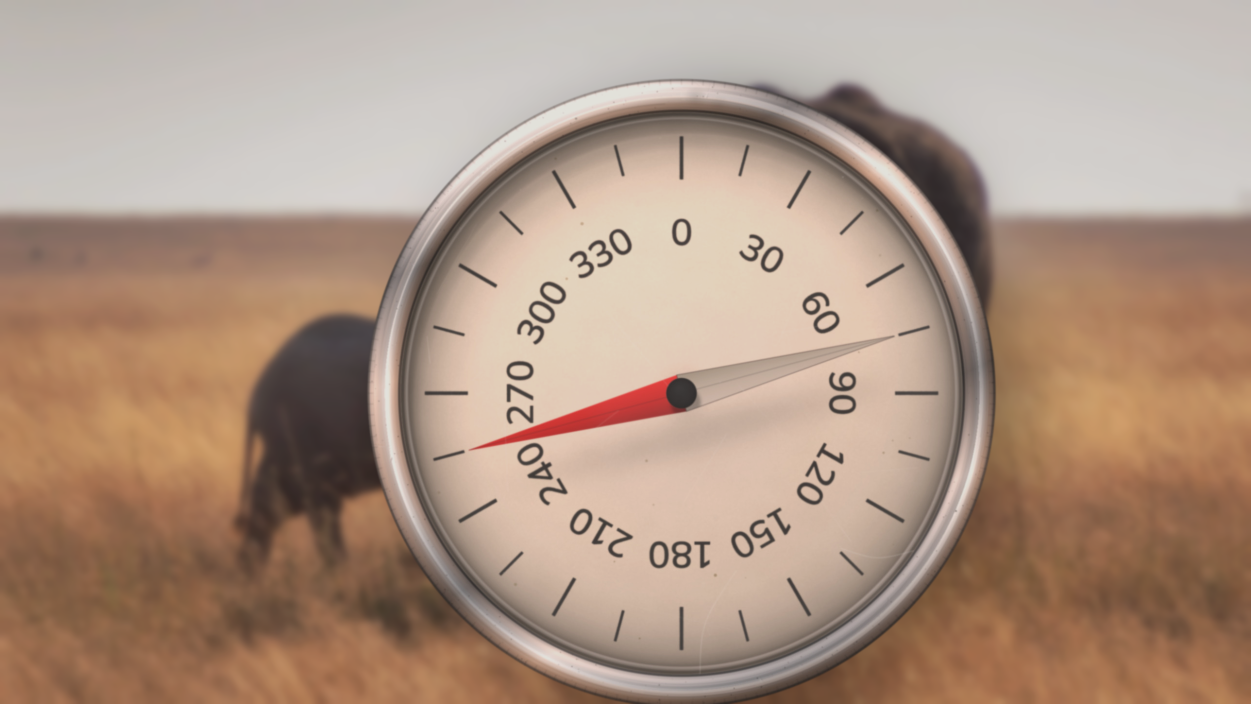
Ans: 255
